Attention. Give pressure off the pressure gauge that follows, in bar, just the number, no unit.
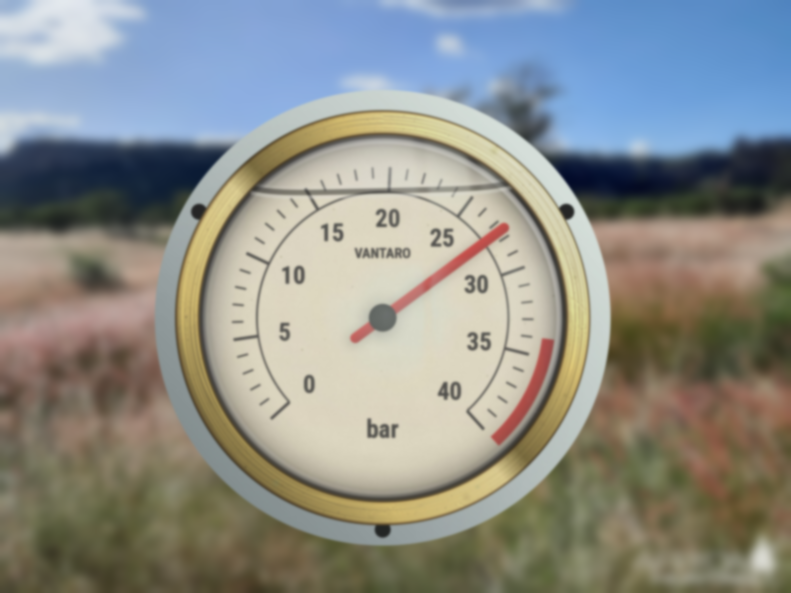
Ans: 27.5
